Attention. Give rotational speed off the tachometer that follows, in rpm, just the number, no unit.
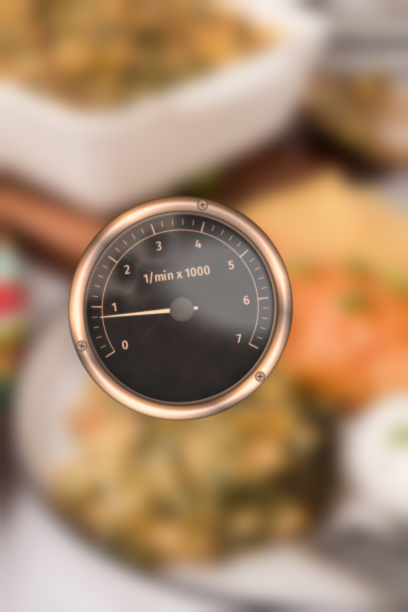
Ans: 800
